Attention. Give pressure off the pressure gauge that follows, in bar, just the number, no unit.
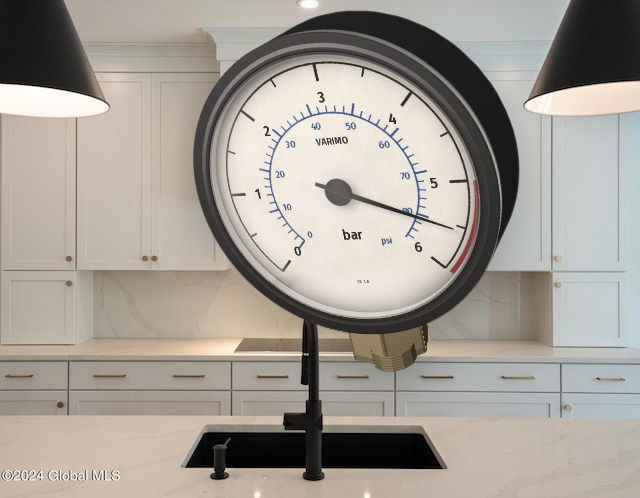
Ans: 5.5
